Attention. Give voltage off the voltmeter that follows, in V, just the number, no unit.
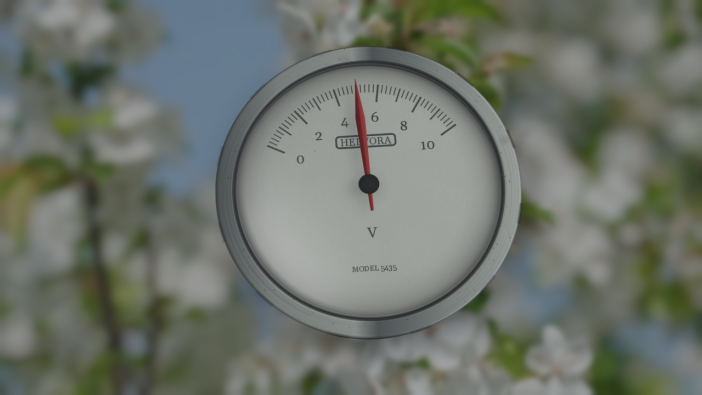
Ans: 5
